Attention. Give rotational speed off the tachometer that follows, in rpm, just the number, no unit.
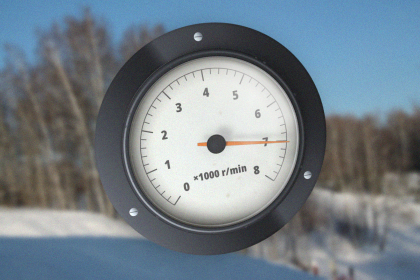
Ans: 7000
